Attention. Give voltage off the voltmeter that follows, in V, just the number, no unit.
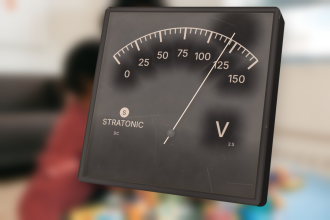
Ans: 120
